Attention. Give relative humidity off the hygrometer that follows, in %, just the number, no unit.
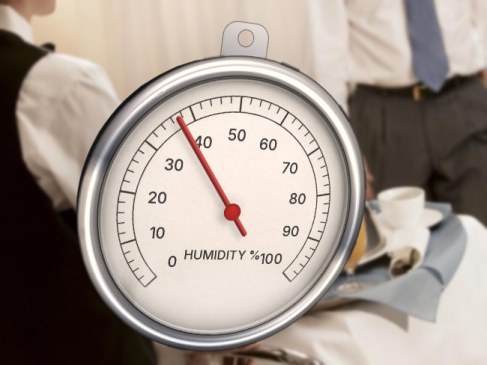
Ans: 37
